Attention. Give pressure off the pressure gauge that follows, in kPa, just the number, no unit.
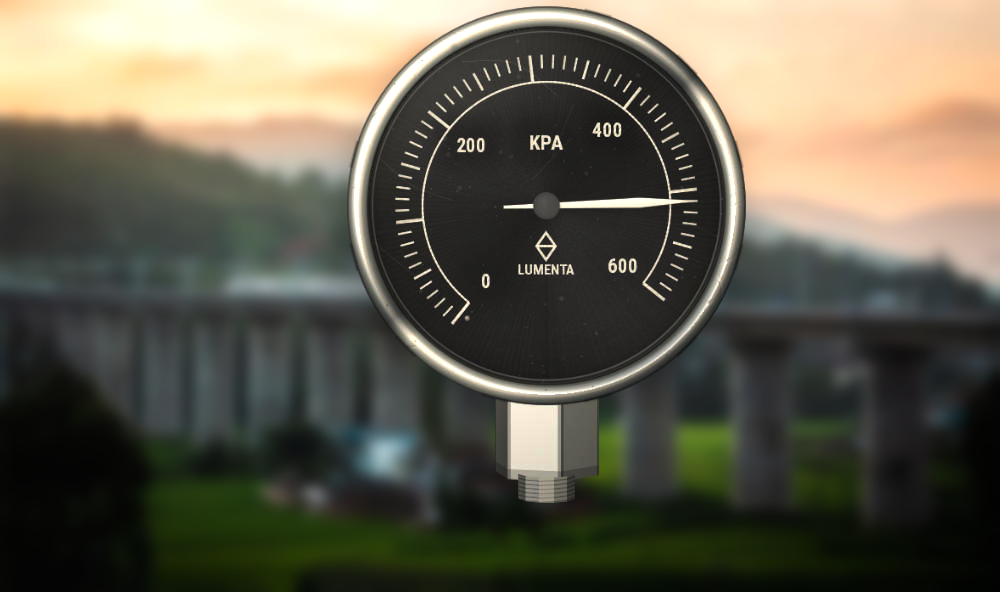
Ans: 510
